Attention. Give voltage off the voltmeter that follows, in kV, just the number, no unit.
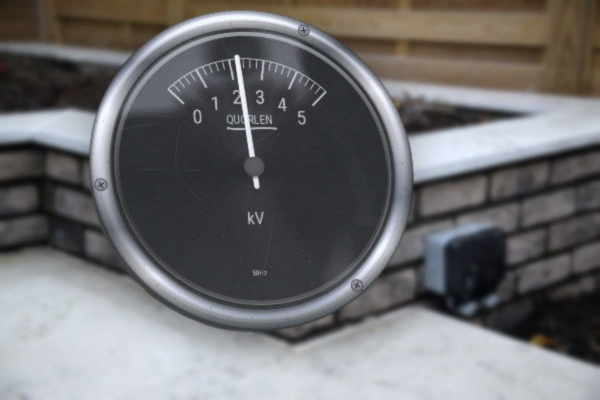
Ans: 2.2
